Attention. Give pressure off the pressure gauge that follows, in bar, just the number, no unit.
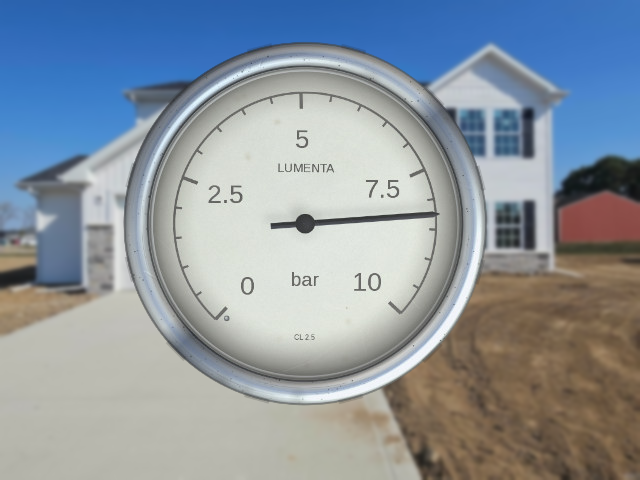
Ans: 8.25
